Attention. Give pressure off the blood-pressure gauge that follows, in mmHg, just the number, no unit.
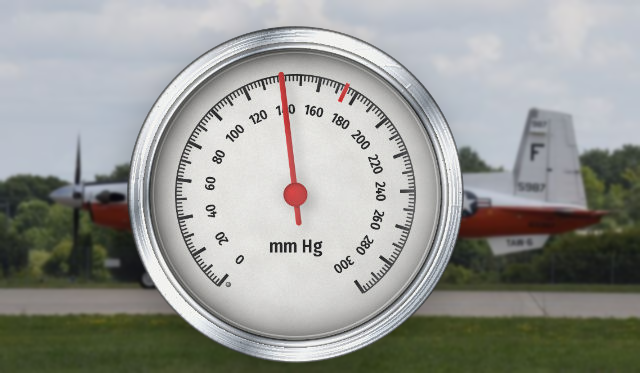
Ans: 140
